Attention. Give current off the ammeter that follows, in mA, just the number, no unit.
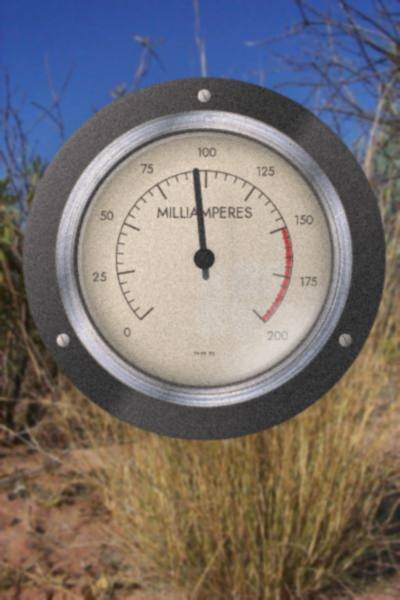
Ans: 95
